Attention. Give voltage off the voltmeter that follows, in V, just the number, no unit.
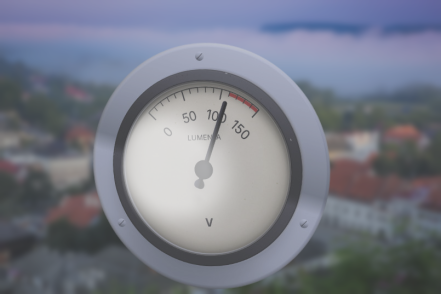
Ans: 110
